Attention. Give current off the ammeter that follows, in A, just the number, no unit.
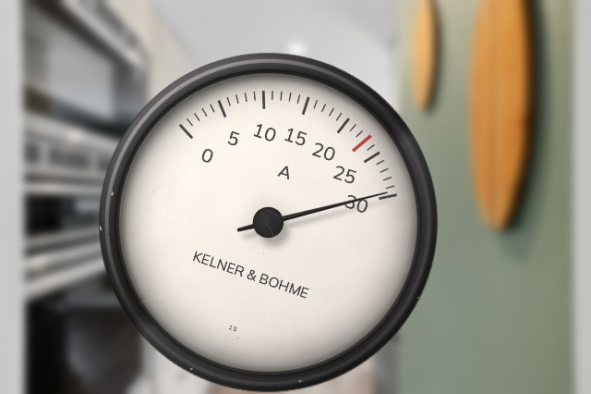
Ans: 29.5
